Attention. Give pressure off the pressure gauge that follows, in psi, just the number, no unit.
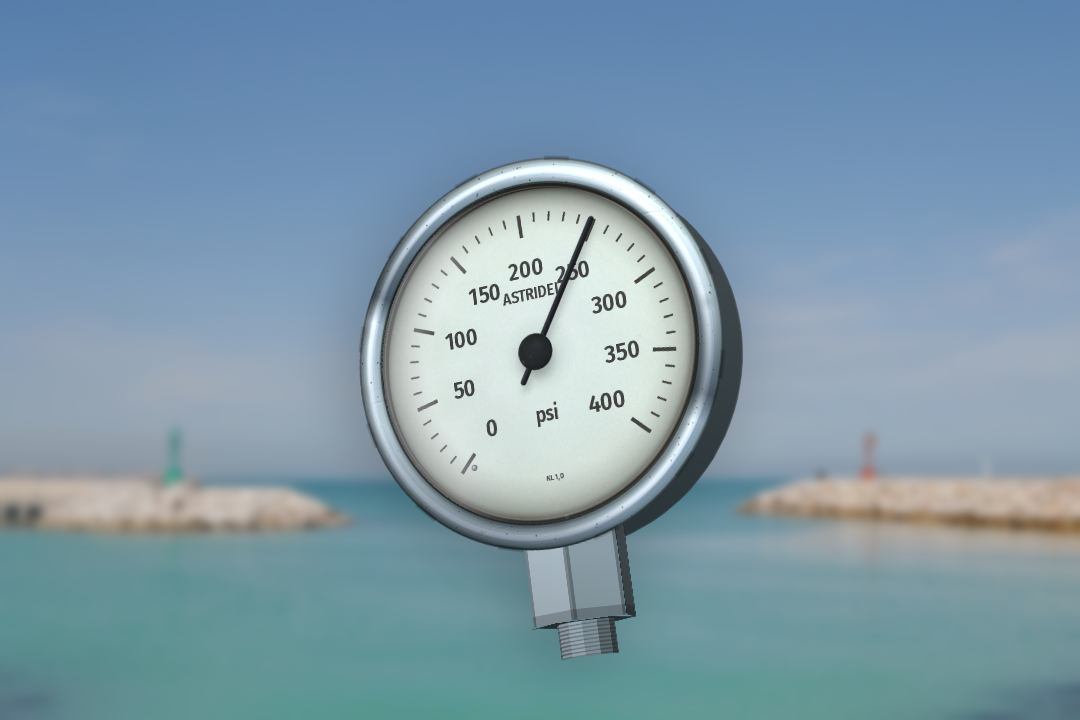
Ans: 250
